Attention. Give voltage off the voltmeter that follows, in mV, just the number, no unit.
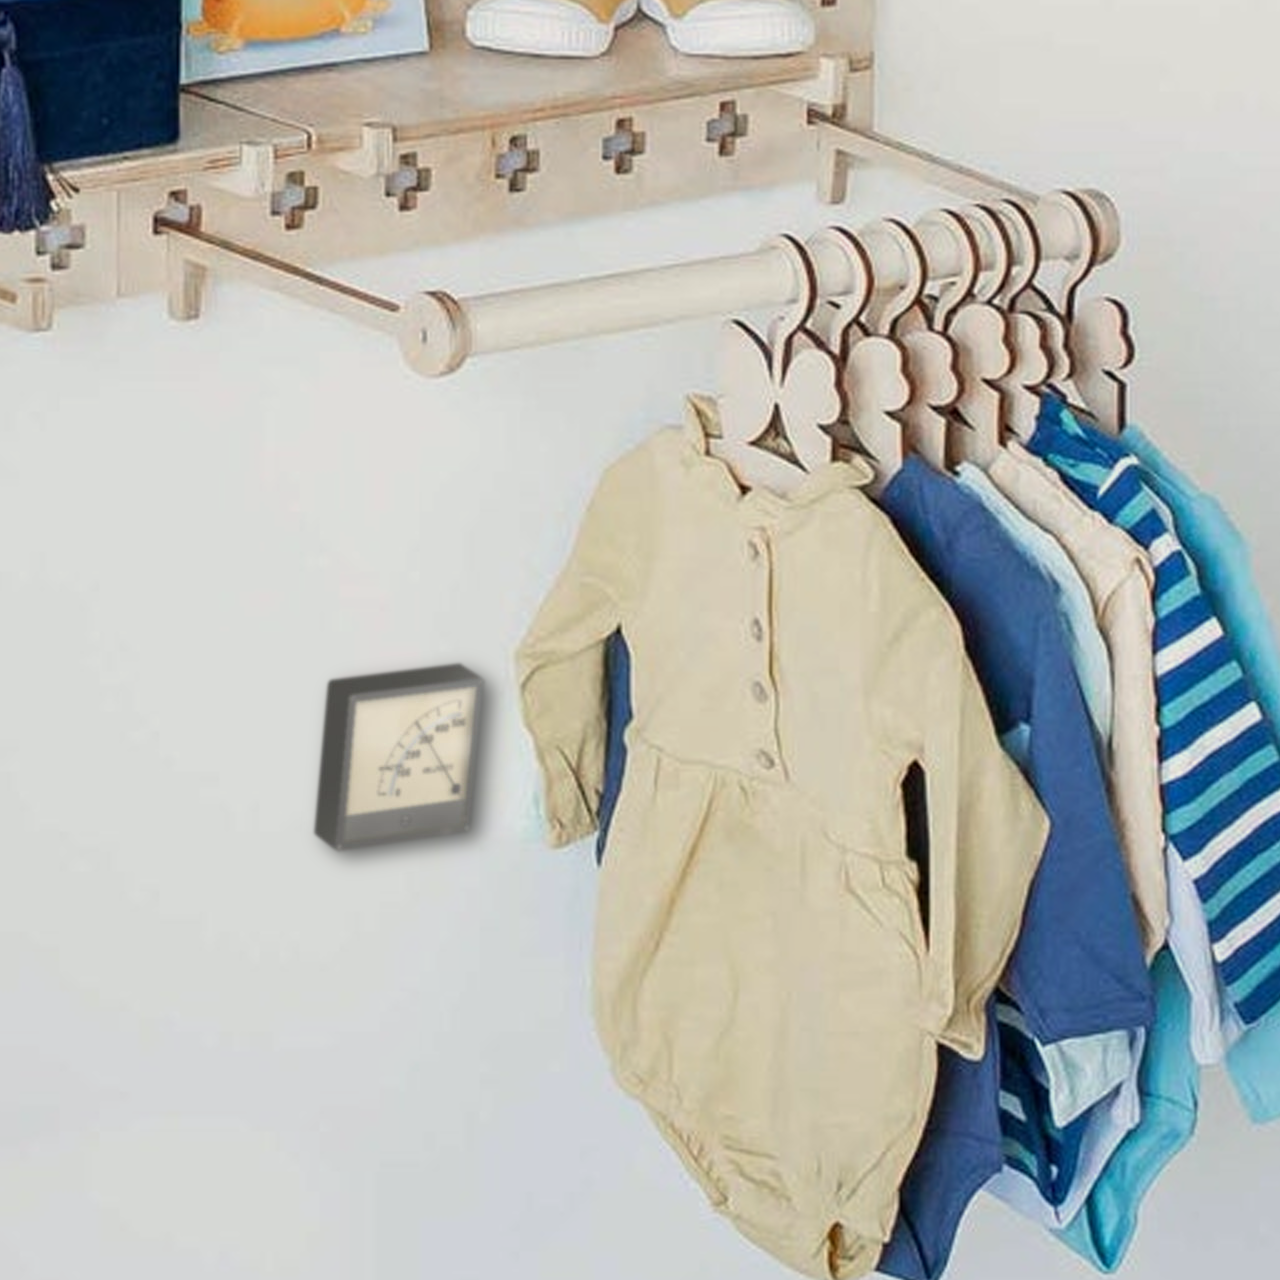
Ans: 300
